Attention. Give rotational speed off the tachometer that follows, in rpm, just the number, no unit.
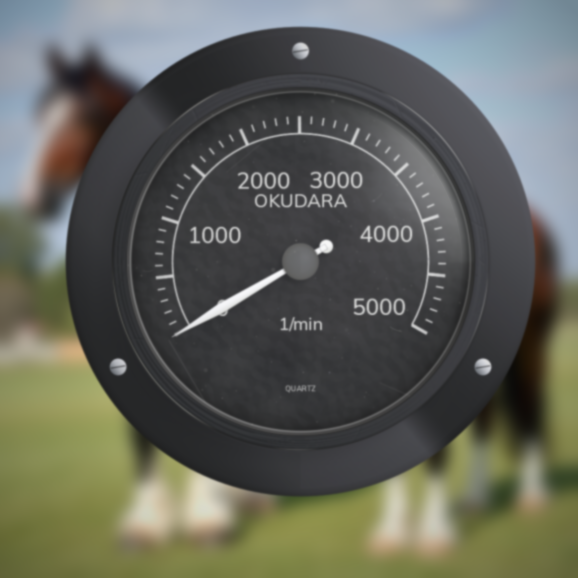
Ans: 0
